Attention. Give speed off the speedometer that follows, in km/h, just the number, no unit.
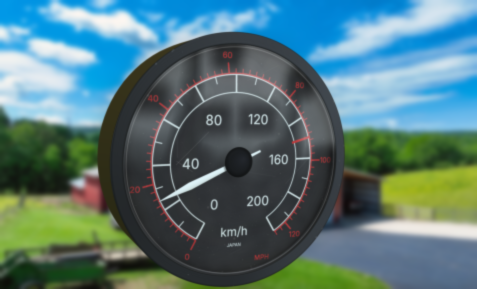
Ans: 25
